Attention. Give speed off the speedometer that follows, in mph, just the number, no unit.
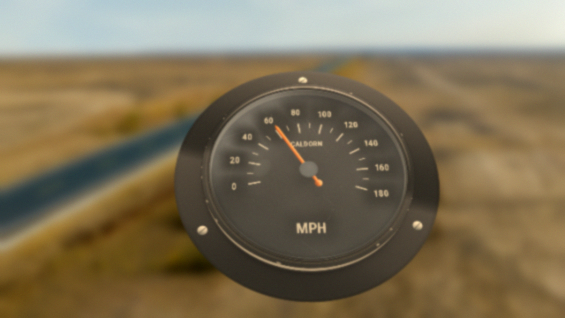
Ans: 60
